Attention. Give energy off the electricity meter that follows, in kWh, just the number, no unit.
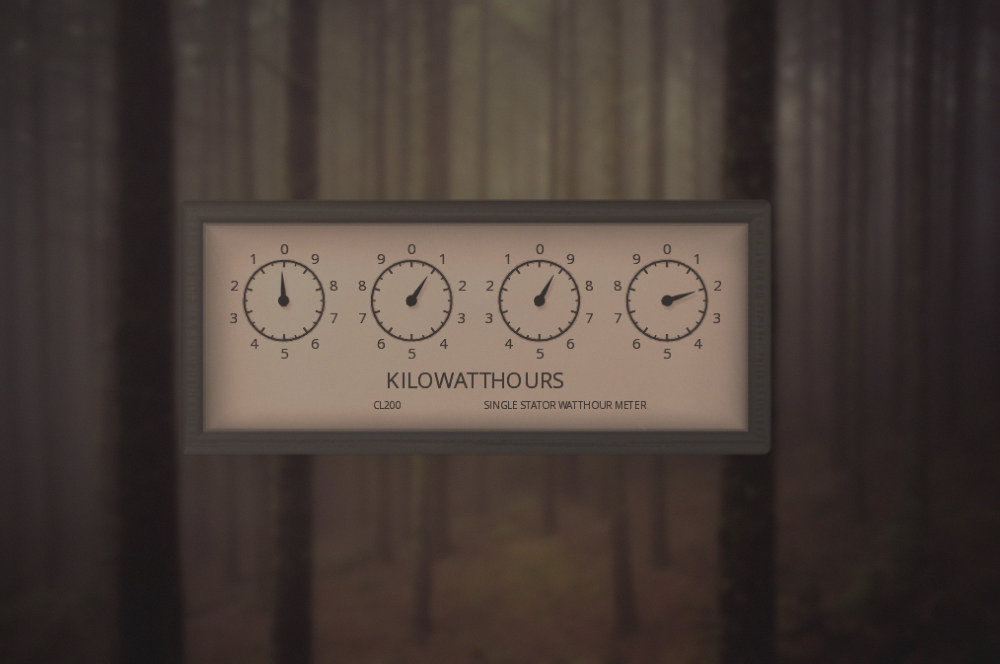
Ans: 92
